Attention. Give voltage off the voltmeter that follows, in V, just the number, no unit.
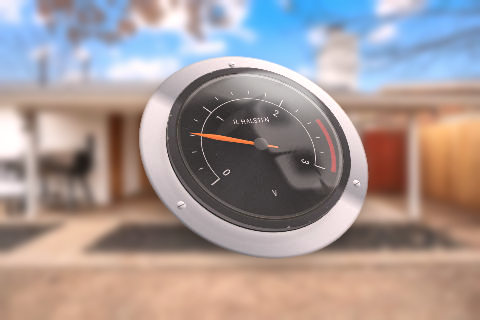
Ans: 0.6
